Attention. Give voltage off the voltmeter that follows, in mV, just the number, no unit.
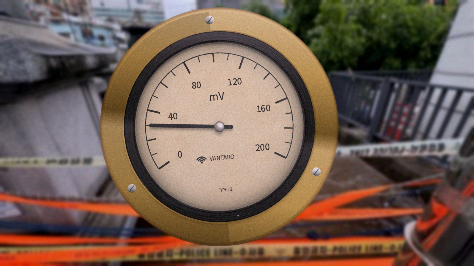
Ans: 30
